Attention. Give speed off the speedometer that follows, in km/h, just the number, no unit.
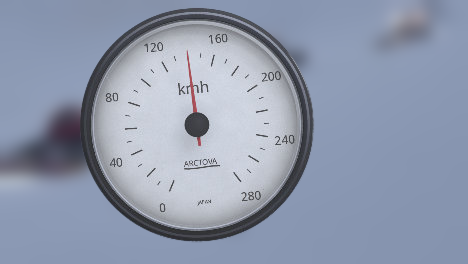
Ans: 140
